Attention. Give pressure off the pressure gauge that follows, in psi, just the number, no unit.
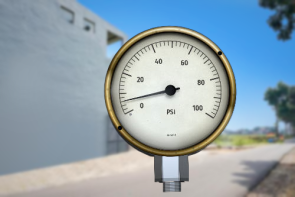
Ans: 6
